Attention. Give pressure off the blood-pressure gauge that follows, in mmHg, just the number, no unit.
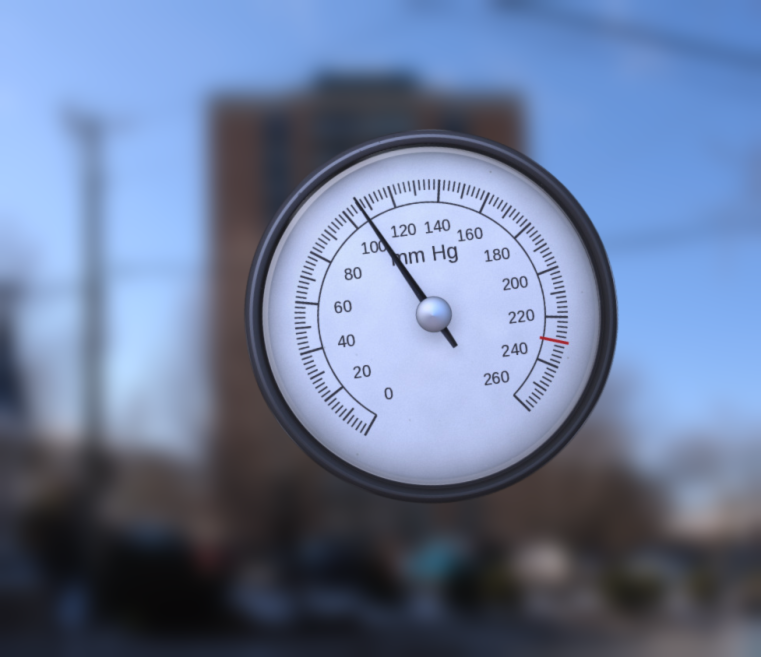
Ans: 106
